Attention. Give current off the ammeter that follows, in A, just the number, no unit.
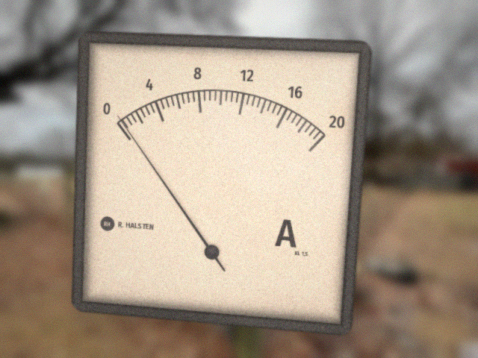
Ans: 0.5
